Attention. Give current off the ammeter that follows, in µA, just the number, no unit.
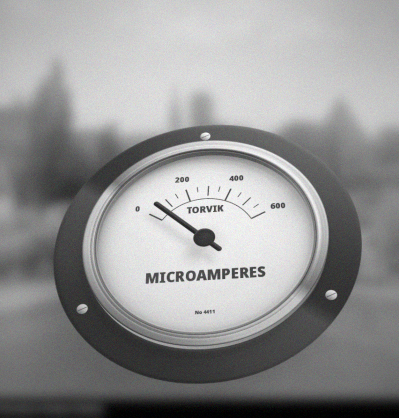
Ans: 50
